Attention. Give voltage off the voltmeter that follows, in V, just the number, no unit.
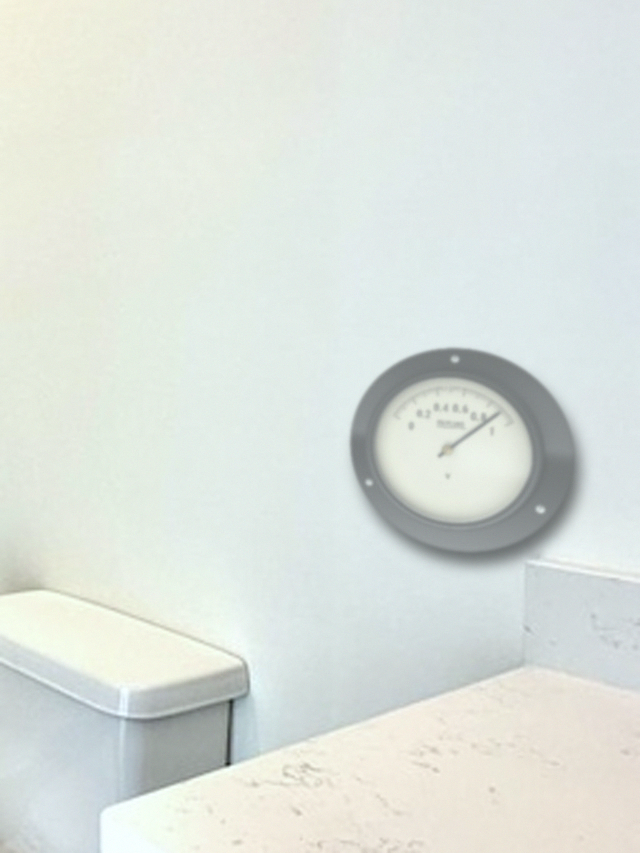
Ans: 0.9
